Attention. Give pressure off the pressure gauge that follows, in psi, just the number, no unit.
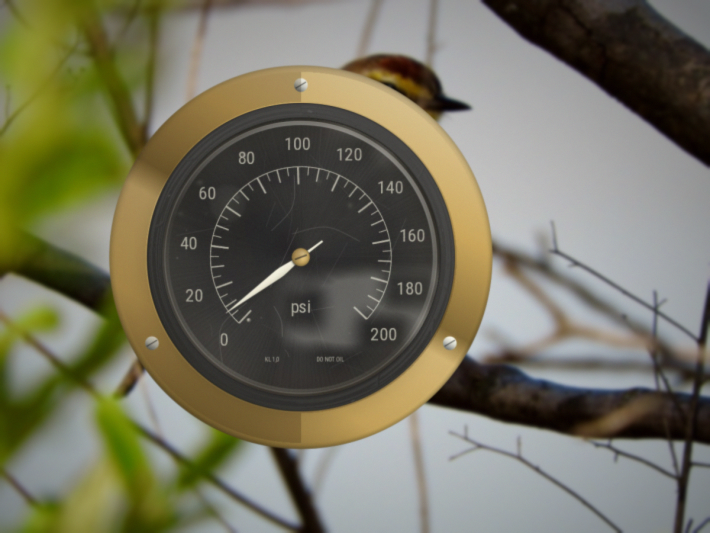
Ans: 7.5
